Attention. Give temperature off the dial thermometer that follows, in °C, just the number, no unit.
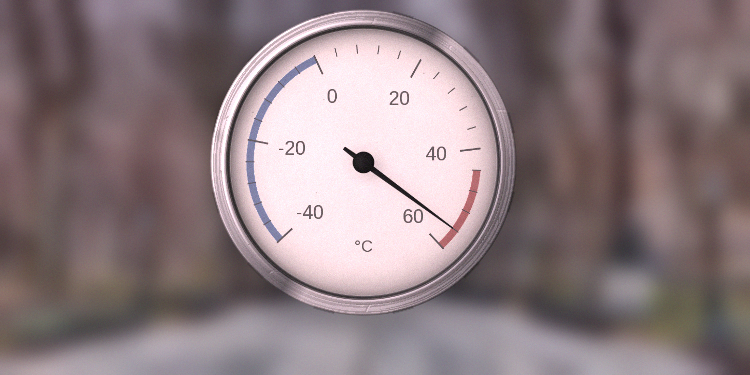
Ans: 56
